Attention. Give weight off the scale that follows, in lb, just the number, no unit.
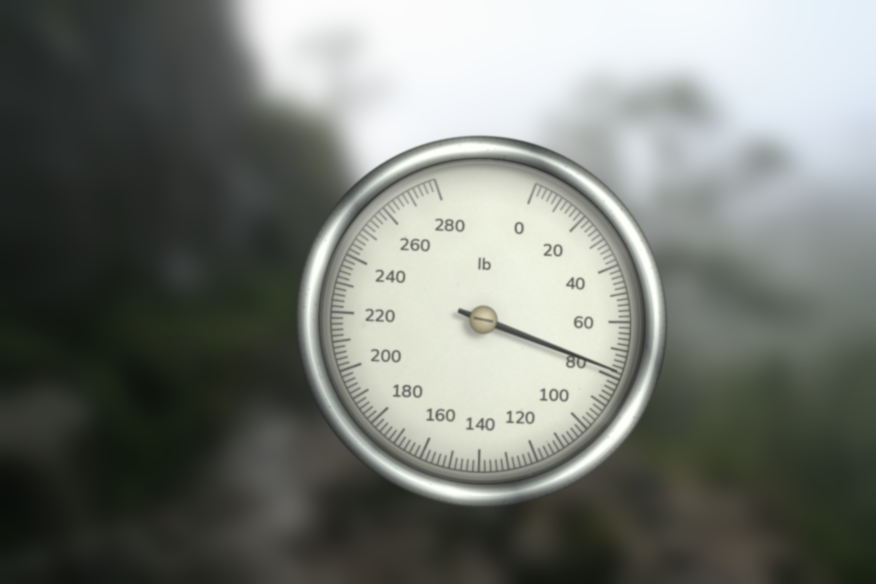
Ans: 78
